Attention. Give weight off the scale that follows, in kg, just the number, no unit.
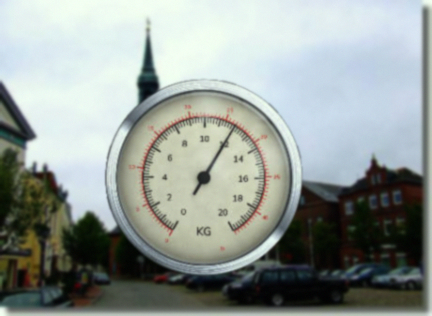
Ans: 12
